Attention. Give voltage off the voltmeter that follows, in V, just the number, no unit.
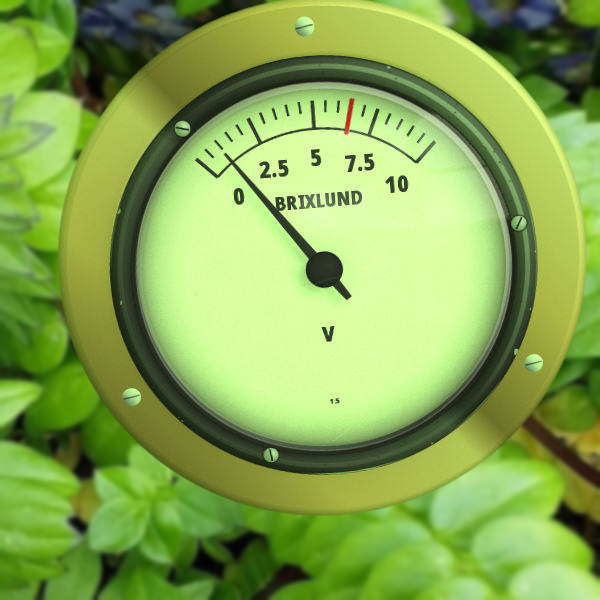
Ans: 1
